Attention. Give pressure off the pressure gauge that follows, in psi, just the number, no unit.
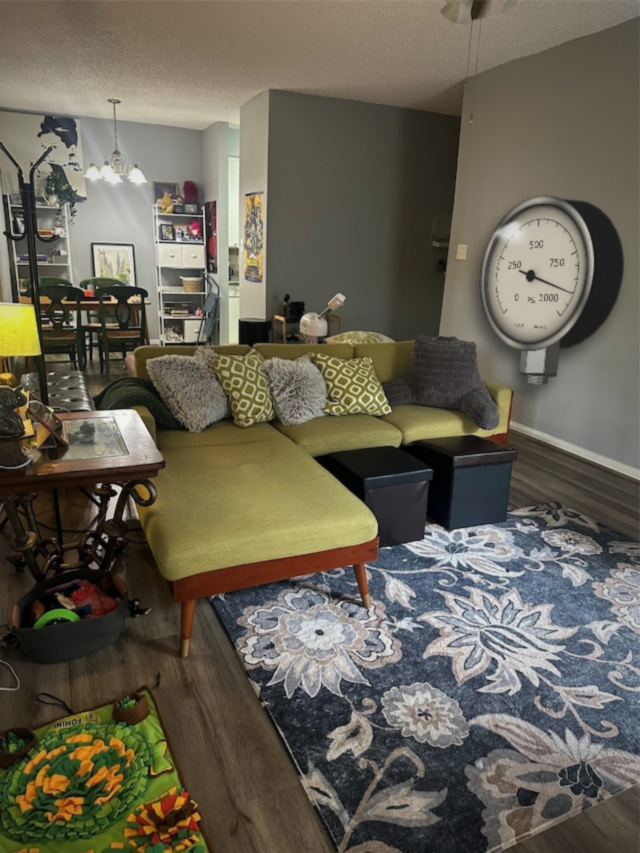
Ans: 900
